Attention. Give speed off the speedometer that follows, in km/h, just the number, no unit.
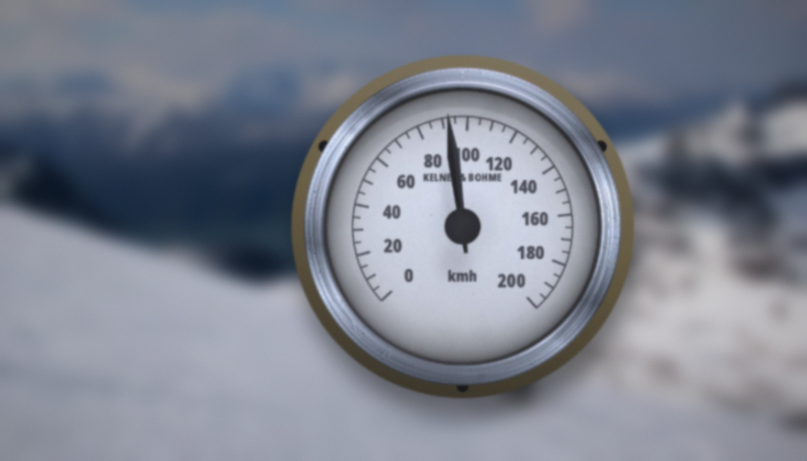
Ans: 92.5
